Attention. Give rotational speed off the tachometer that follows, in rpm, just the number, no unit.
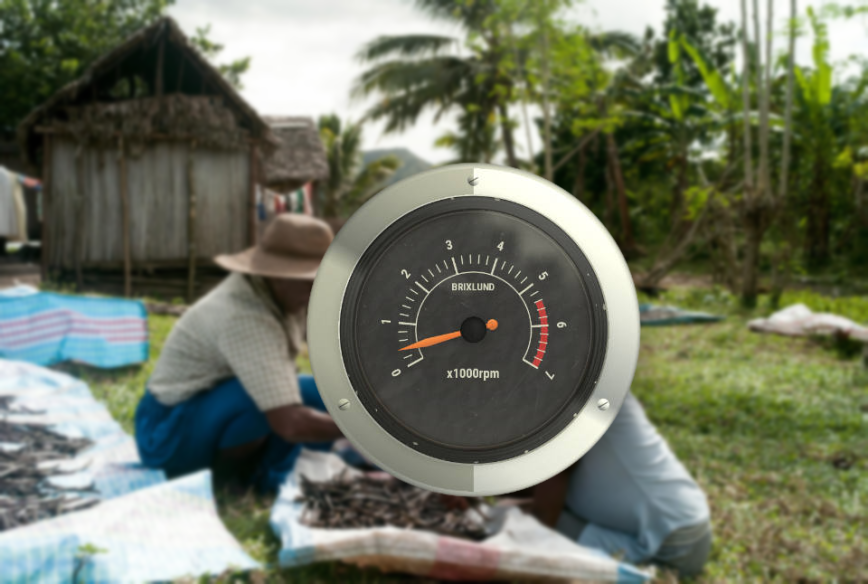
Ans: 400
